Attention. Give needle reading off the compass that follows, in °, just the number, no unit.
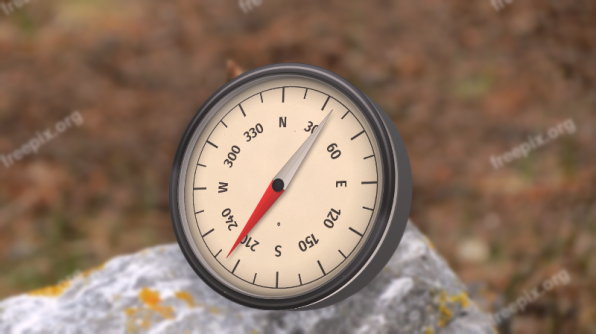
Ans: 217.5
